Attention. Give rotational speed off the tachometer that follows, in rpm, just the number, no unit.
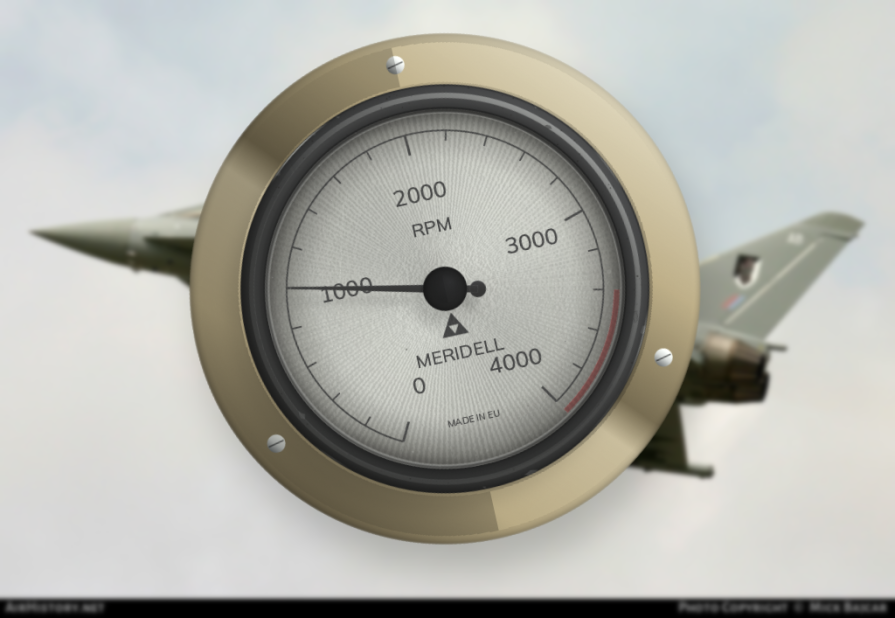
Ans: 1000
